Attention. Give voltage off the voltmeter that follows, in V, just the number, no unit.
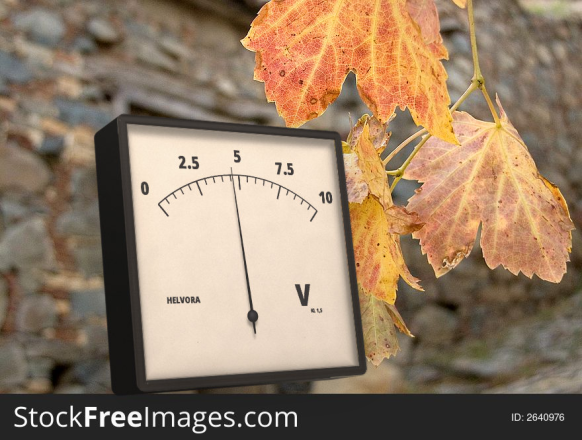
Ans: 4.5
